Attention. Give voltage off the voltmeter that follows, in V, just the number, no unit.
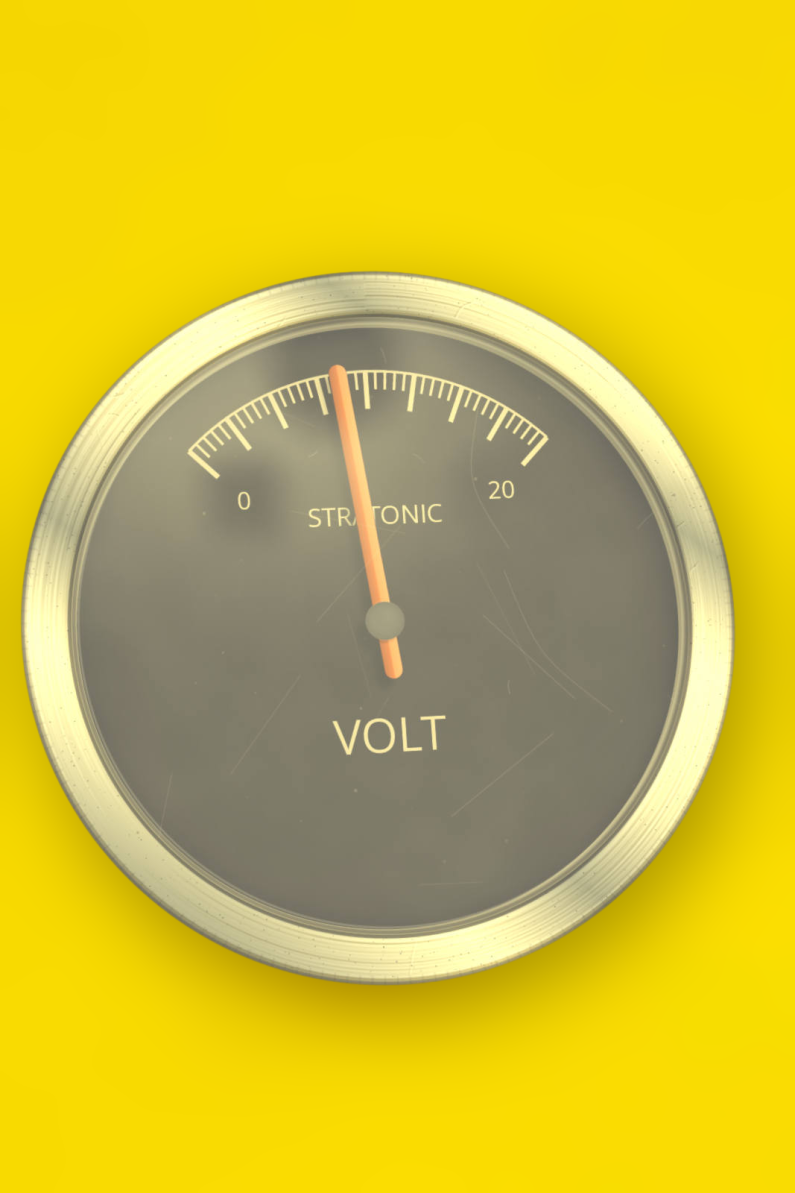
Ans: 8.5
